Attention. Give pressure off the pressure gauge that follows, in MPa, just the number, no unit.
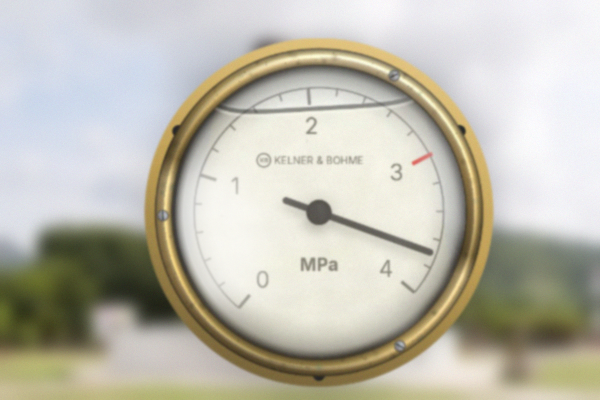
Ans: 3.7
